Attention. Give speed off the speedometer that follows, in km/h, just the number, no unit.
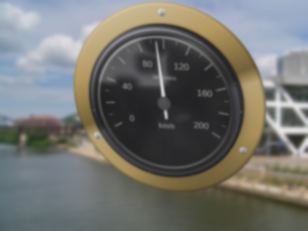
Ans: 95
